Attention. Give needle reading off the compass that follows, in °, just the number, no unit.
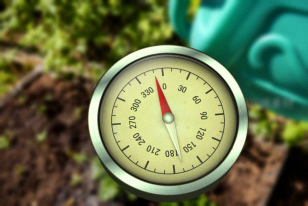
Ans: 350
